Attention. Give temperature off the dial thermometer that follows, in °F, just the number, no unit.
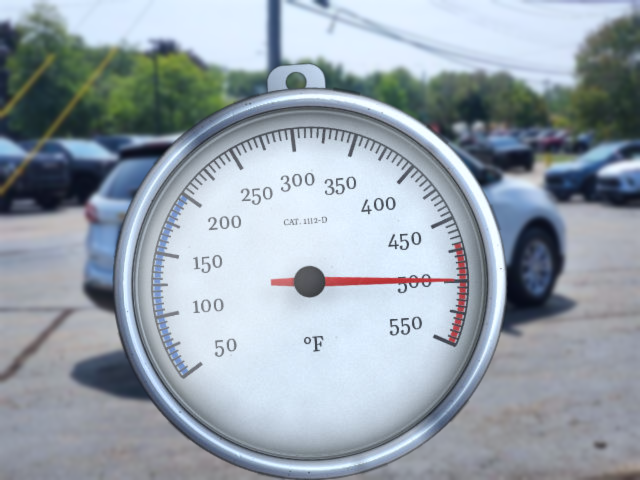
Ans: 500
